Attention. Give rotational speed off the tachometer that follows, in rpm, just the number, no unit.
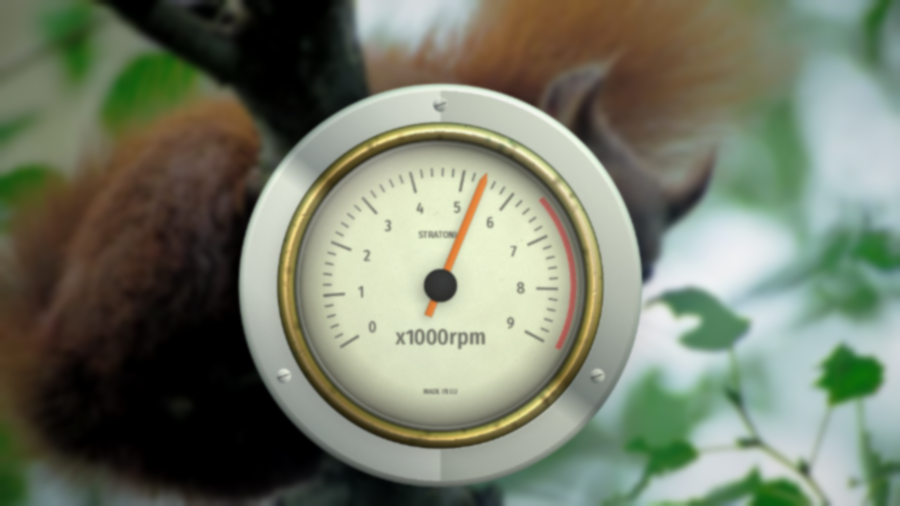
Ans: 5400
